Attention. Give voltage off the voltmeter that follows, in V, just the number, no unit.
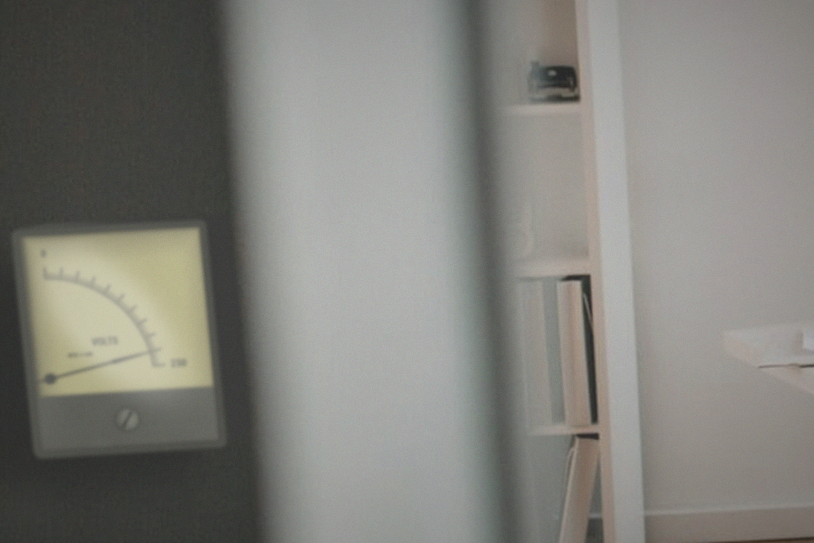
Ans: 225
